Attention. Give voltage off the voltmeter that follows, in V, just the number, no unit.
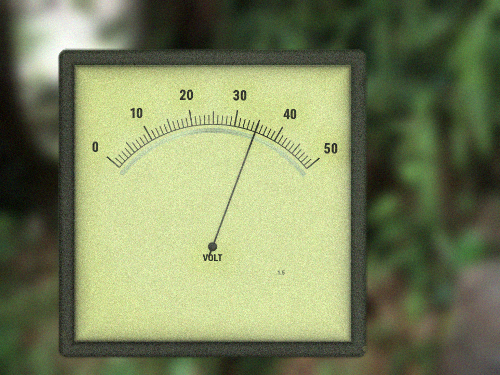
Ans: 35
